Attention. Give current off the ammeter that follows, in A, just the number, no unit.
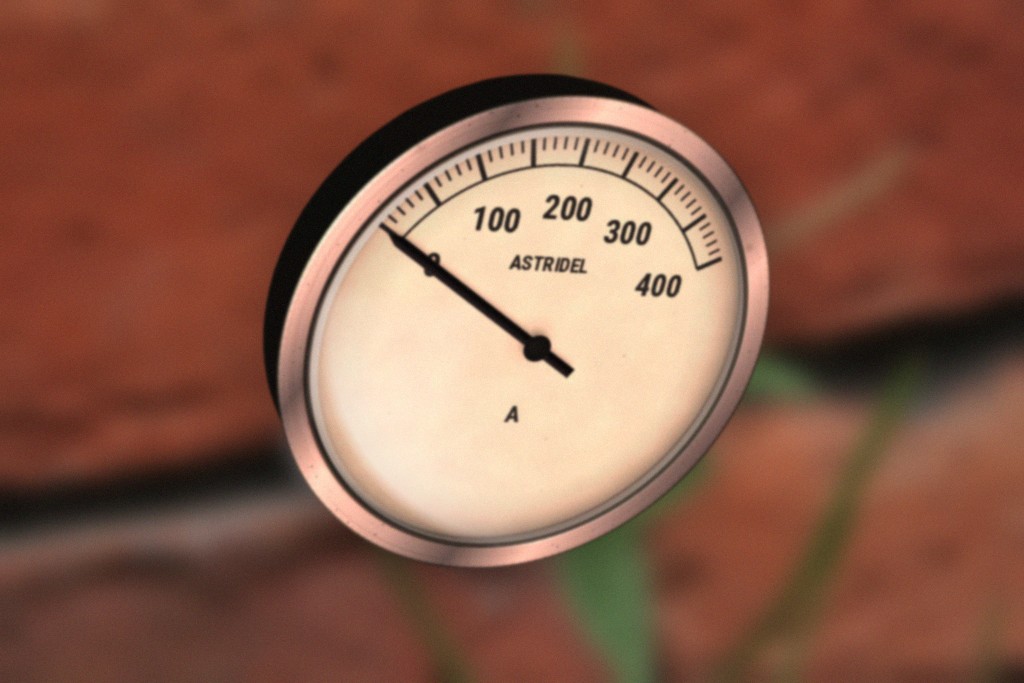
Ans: 0
